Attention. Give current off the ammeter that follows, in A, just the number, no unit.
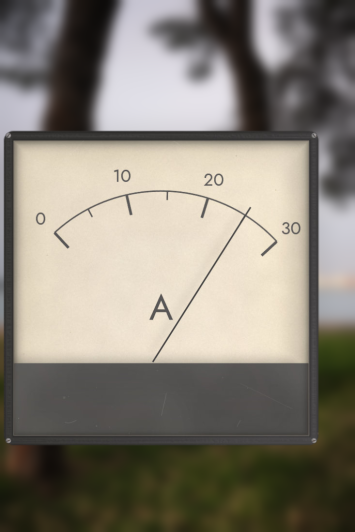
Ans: 25
